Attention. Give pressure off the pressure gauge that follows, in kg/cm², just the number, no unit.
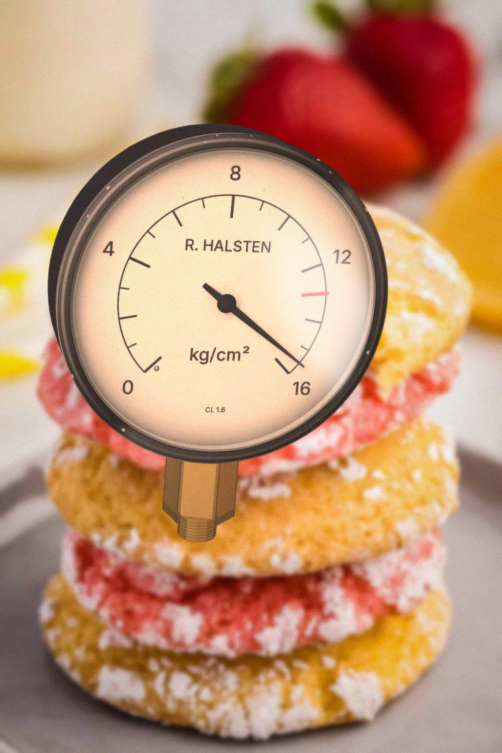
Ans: 15.5
